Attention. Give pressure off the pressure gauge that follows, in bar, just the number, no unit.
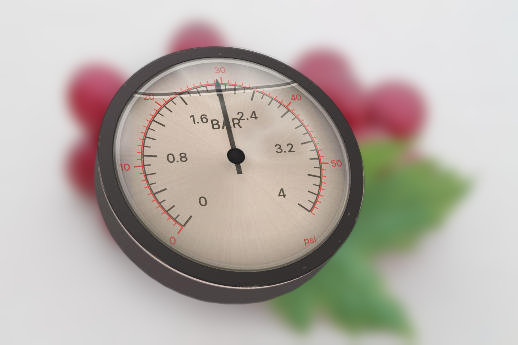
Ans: 2
